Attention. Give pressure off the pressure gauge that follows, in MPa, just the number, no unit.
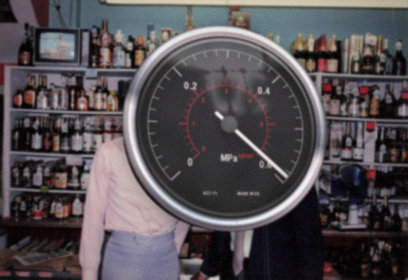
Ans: 0.59
